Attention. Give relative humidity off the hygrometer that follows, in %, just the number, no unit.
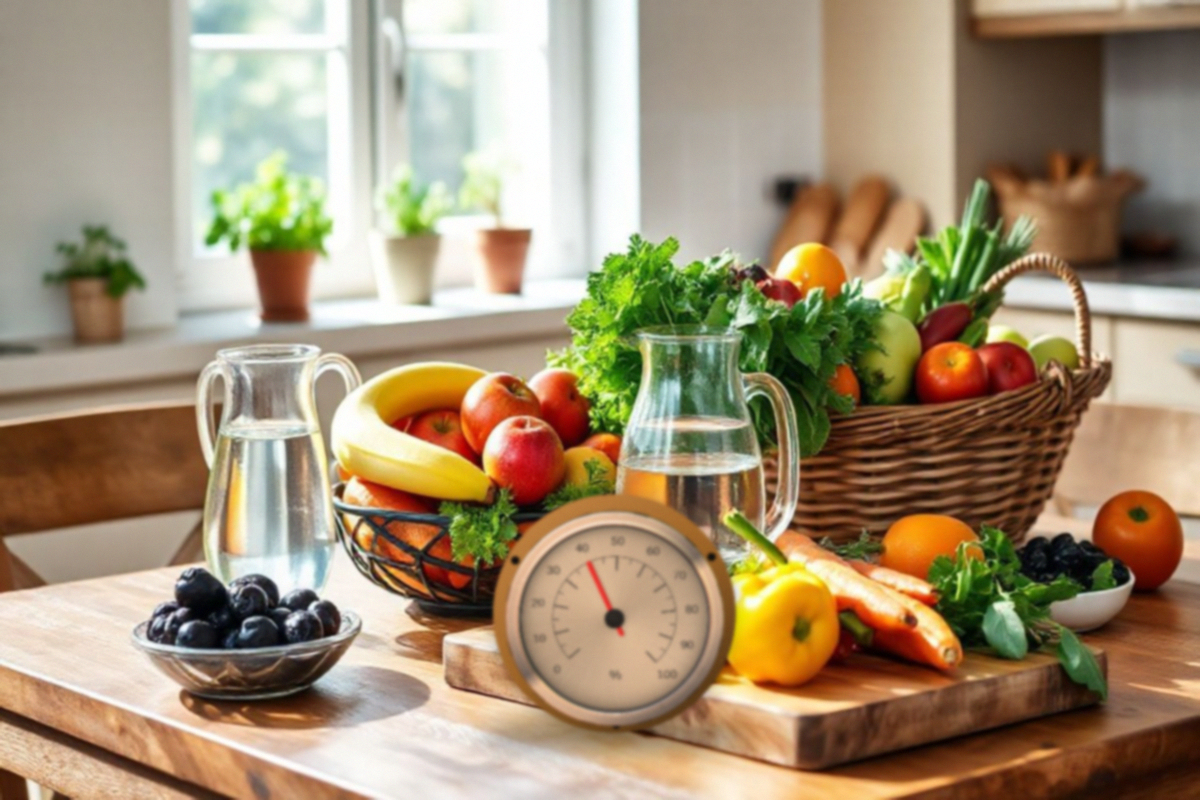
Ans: 40
